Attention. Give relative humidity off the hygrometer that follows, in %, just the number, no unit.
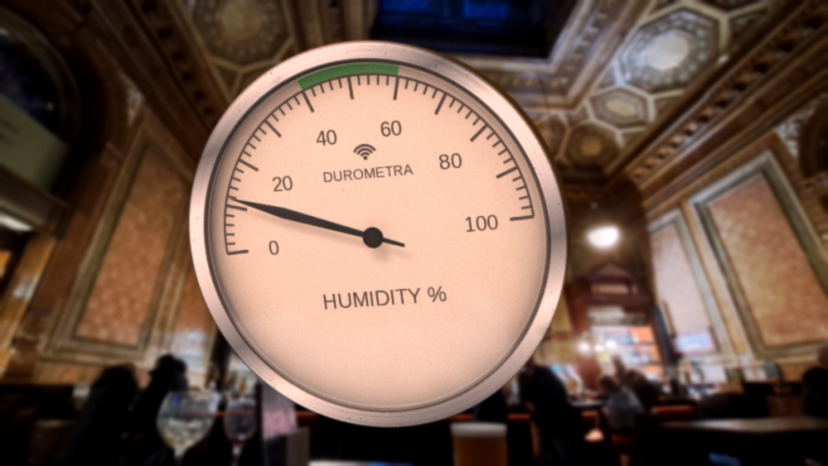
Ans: 12
